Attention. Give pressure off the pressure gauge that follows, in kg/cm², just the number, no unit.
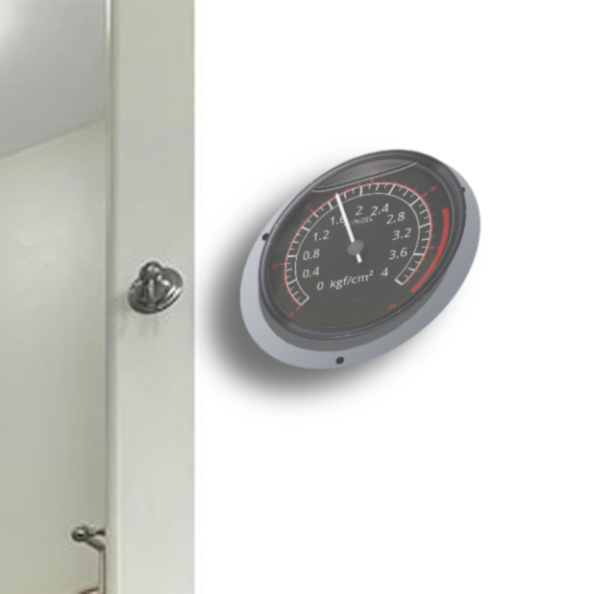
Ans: 1.7
